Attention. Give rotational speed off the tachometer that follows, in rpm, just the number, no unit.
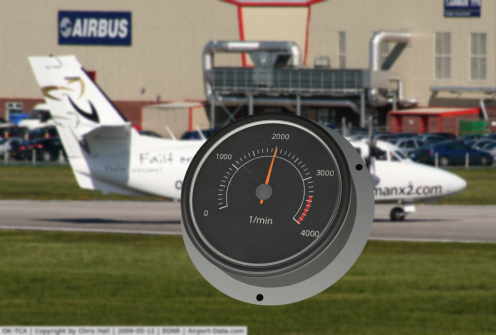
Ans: 2000
